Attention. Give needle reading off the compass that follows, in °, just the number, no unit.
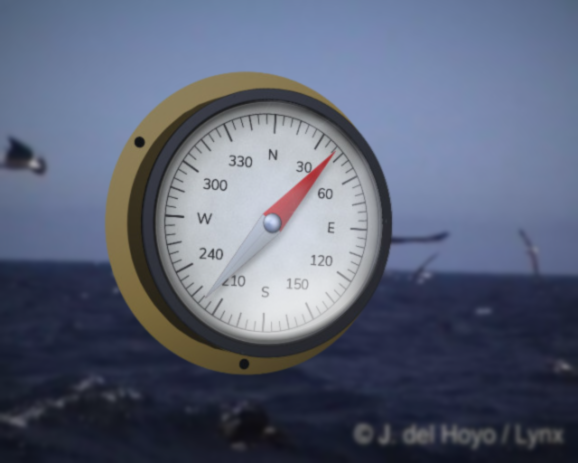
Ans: 40
